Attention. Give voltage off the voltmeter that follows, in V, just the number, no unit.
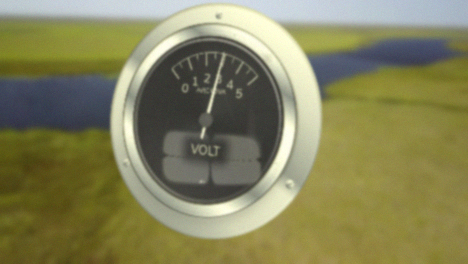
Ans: 3
